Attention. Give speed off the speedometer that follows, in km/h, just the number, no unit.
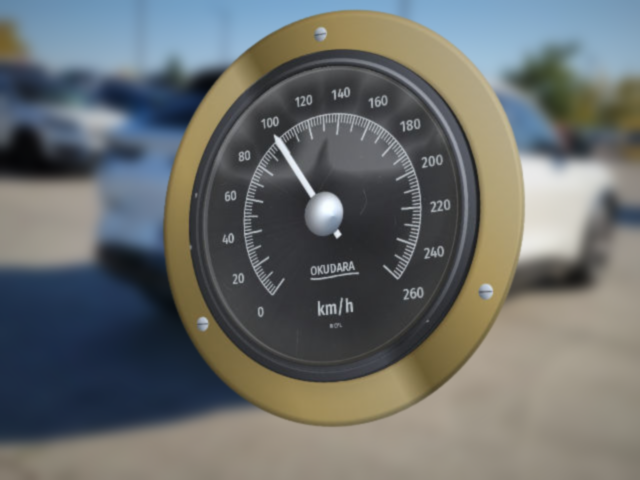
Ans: 100
